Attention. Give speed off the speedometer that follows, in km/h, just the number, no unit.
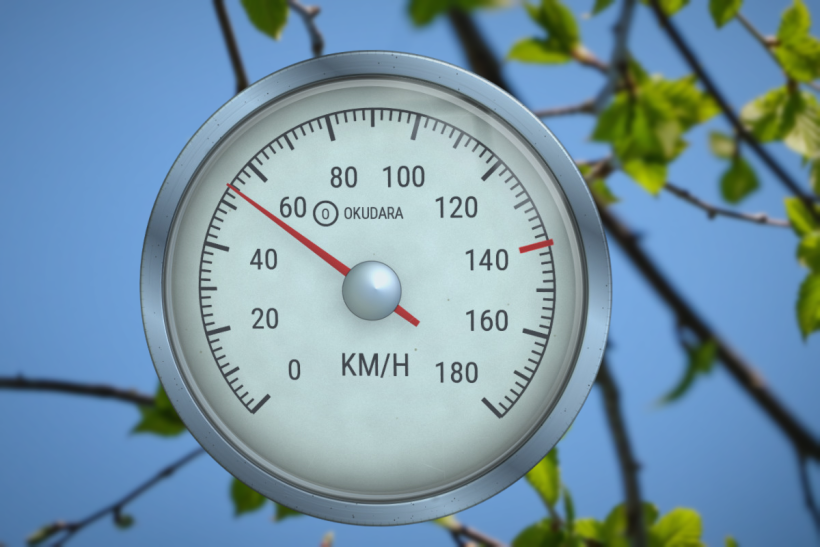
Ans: 54
